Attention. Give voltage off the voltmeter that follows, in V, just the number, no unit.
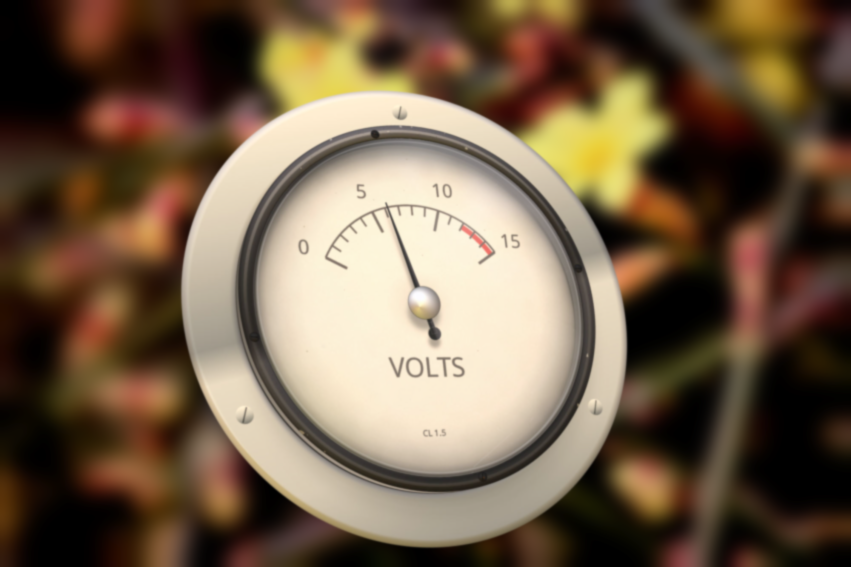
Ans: 6
